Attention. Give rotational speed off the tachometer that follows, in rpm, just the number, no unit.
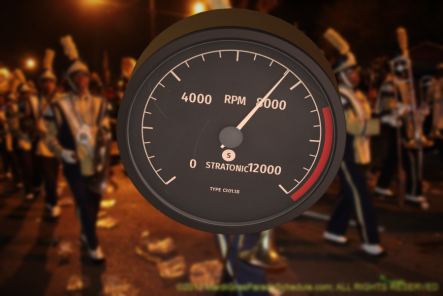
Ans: 7500
